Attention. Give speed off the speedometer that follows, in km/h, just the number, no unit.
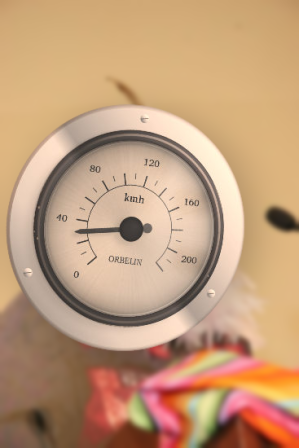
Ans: 30
